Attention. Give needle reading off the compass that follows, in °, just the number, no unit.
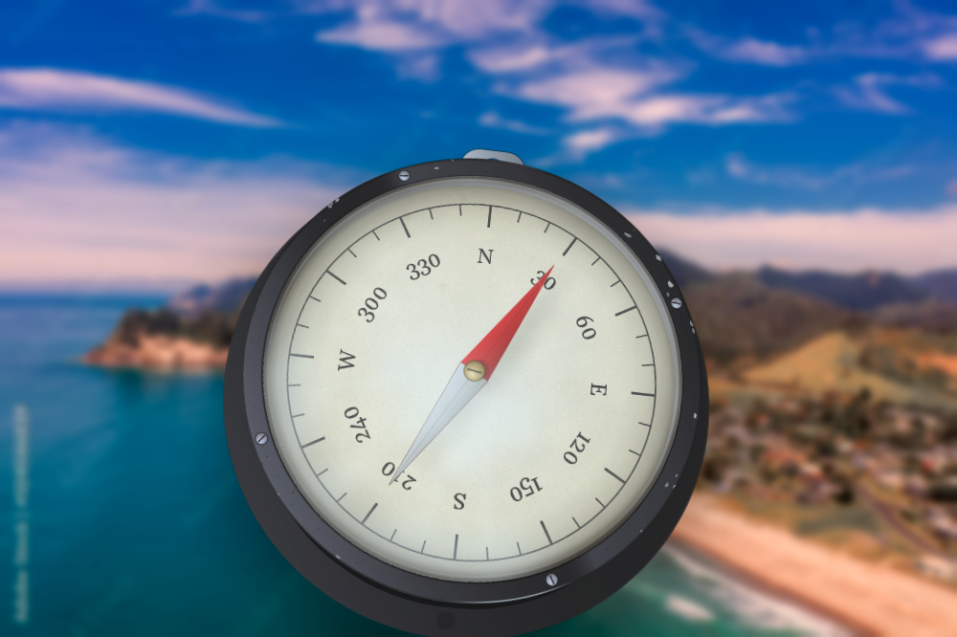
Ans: 30
